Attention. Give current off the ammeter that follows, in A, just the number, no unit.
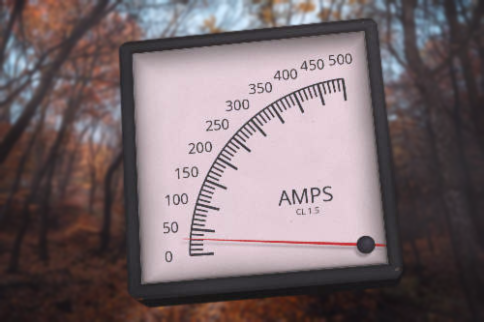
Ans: 30
